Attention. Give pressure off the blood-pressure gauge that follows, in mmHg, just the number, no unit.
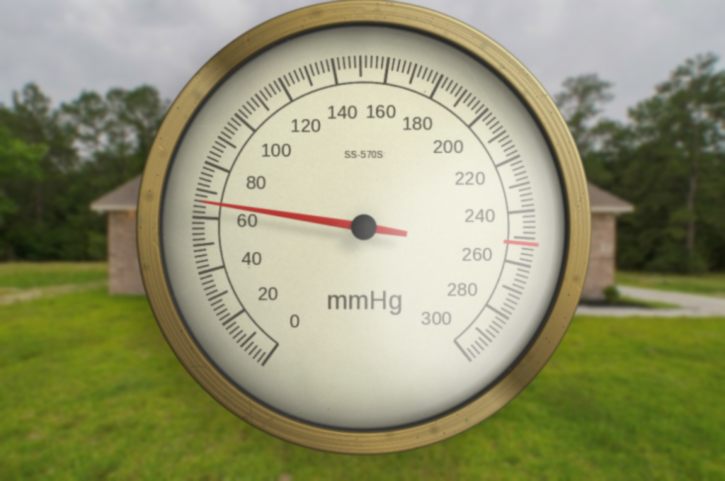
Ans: 66
